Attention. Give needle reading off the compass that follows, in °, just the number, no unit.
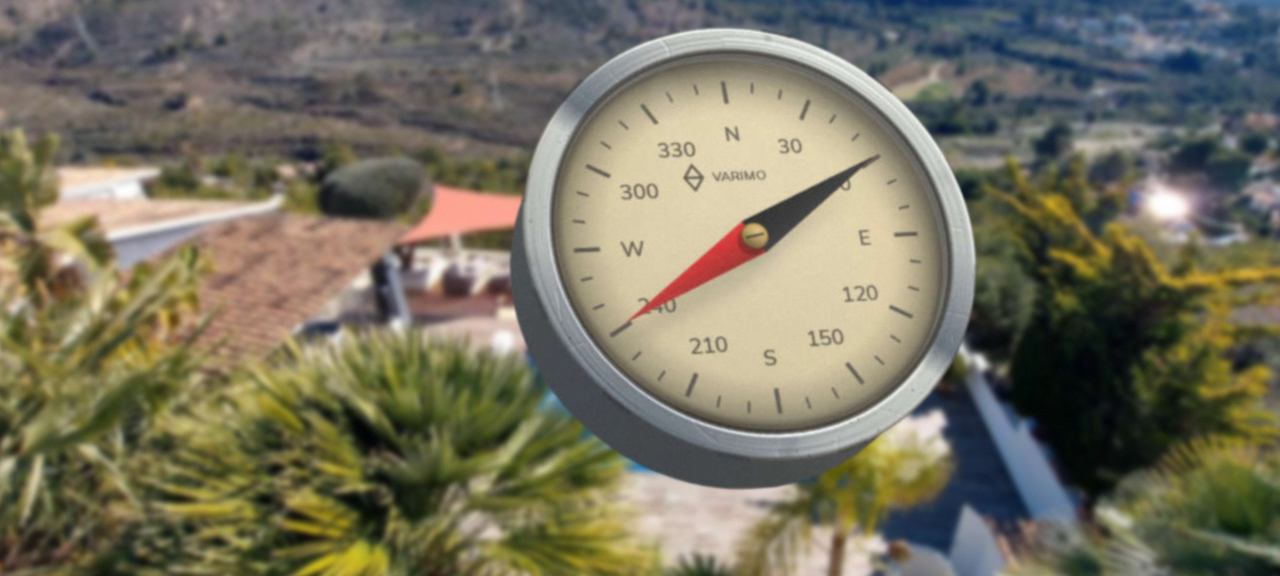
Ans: 240
